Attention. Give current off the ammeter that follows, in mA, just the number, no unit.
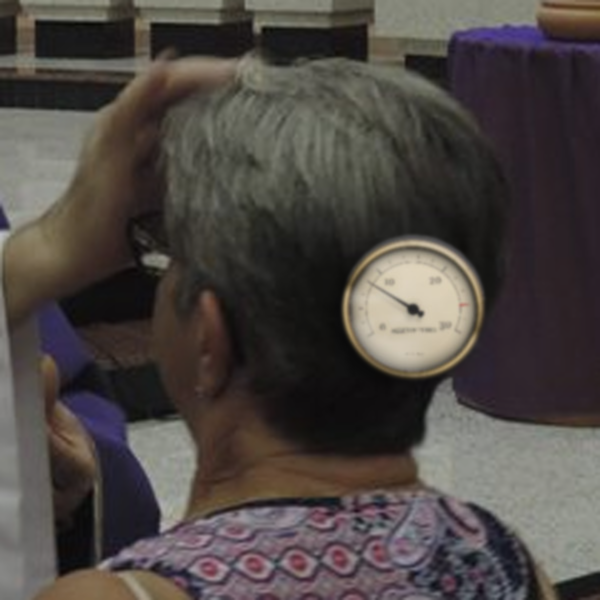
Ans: 8
